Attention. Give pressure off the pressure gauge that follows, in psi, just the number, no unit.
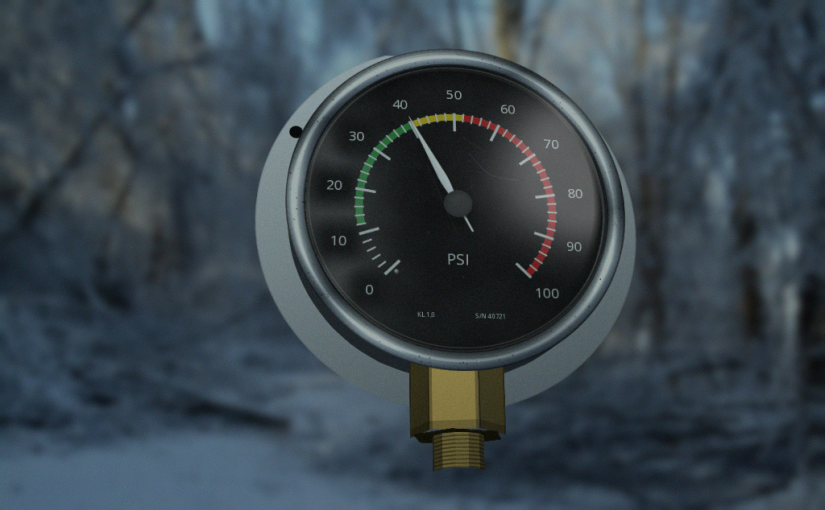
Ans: 40
